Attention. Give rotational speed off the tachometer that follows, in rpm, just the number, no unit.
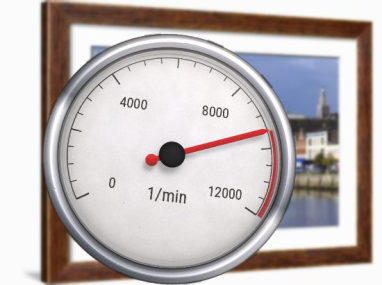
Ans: 9500
